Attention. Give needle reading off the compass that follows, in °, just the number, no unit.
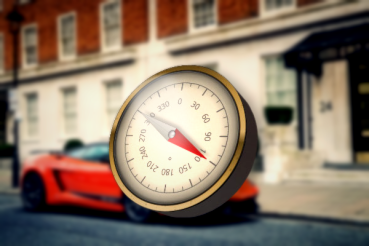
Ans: 120
